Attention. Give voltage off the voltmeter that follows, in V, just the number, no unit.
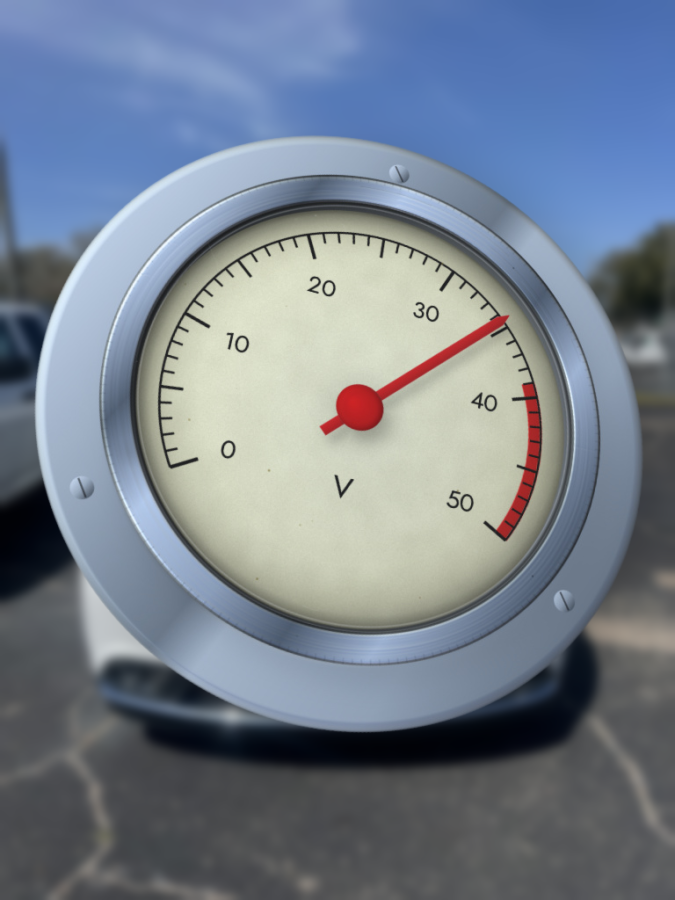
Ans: 34.5
